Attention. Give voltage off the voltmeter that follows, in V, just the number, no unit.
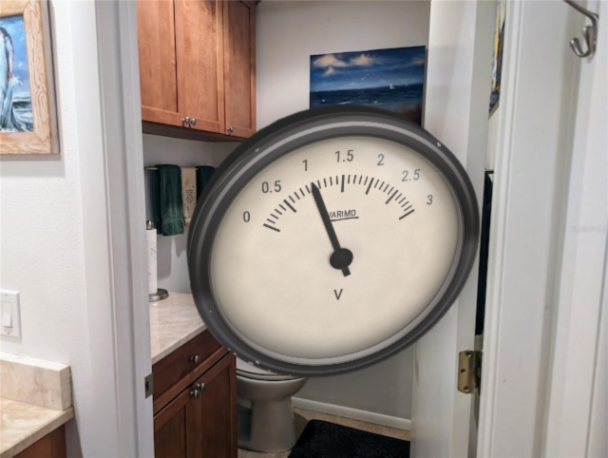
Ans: 1
